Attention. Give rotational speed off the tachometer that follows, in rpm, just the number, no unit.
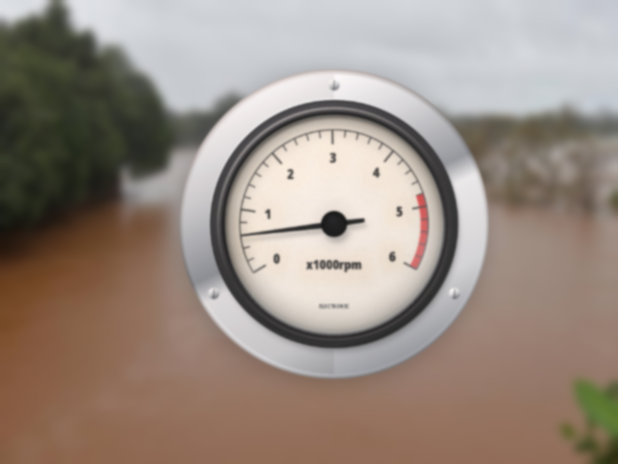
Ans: 600
